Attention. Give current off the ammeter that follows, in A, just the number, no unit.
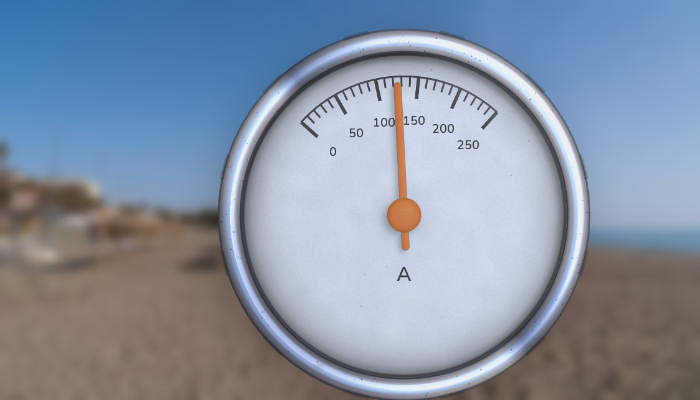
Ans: 125
